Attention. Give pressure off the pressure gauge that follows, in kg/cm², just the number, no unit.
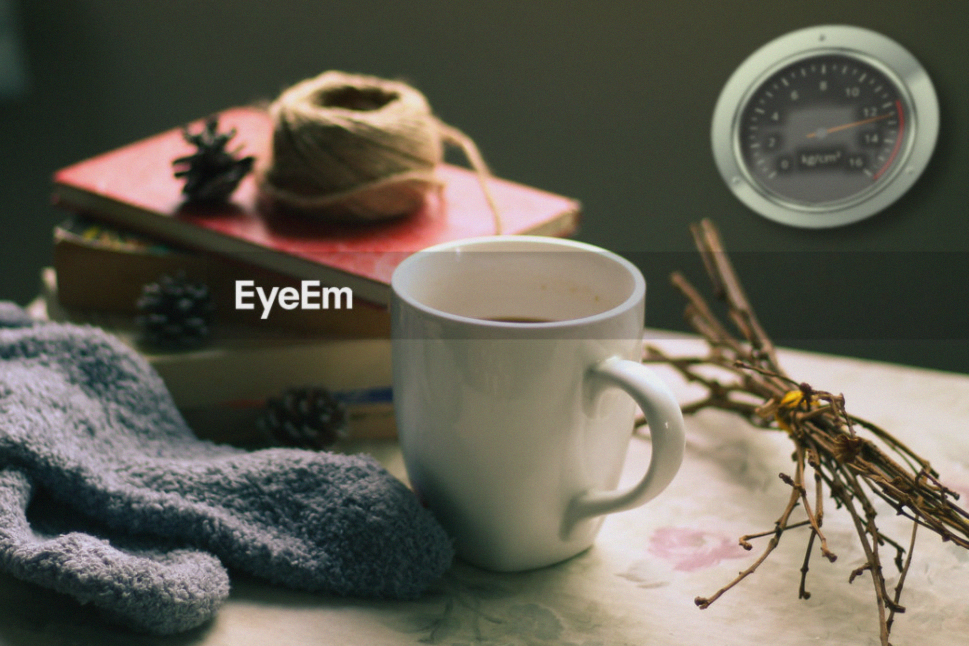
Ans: 12.5
